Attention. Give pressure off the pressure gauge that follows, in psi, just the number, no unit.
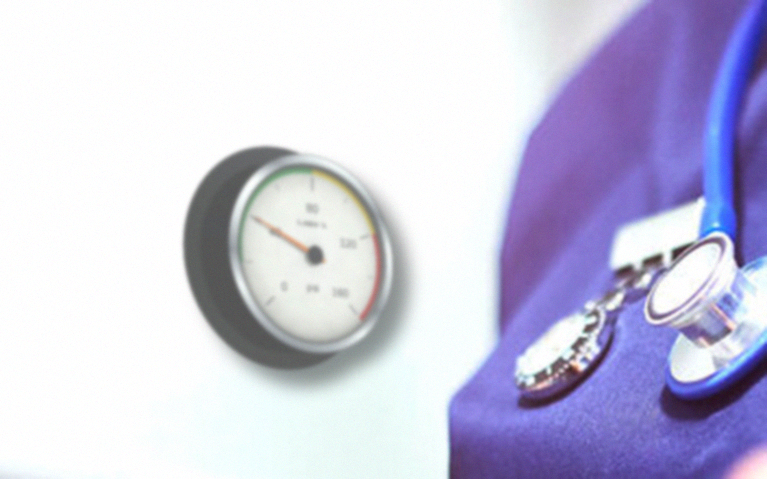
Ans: 40
